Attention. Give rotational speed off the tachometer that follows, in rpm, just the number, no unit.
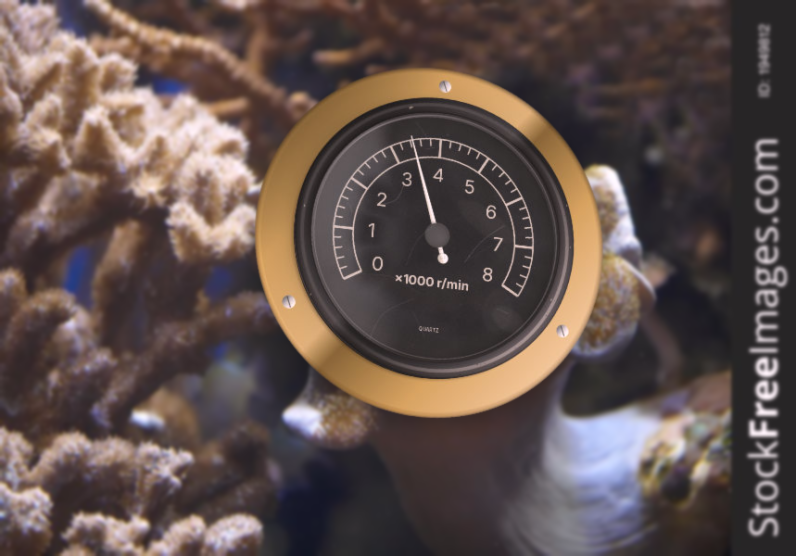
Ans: 3400
